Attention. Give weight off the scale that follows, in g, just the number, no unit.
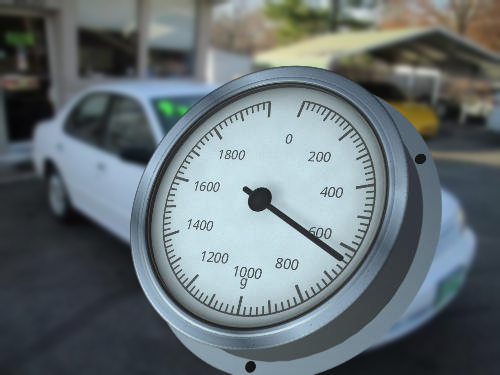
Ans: 640
